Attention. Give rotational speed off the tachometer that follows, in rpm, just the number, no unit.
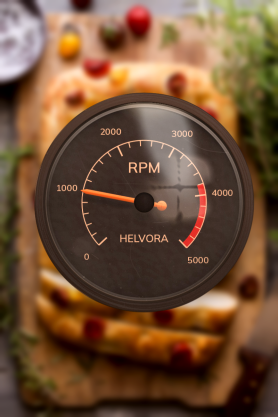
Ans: 1000
